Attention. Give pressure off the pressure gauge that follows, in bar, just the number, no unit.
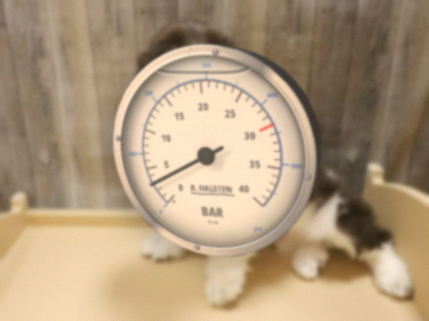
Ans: 3
